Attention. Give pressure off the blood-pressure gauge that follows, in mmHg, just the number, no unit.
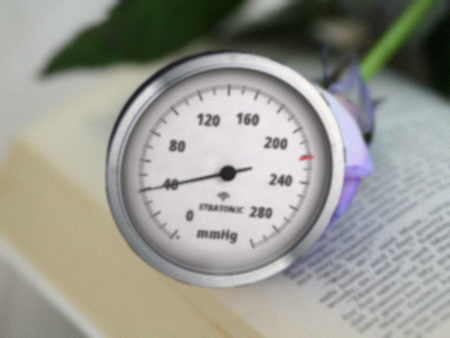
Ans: 40
